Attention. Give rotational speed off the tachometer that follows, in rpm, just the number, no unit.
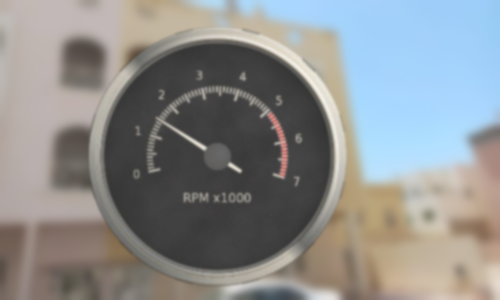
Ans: 1500
